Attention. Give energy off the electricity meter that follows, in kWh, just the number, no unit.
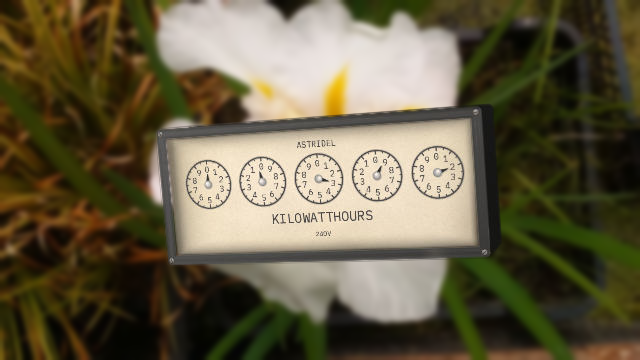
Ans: 292
